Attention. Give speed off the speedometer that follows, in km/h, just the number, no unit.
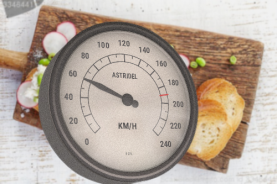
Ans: 60
